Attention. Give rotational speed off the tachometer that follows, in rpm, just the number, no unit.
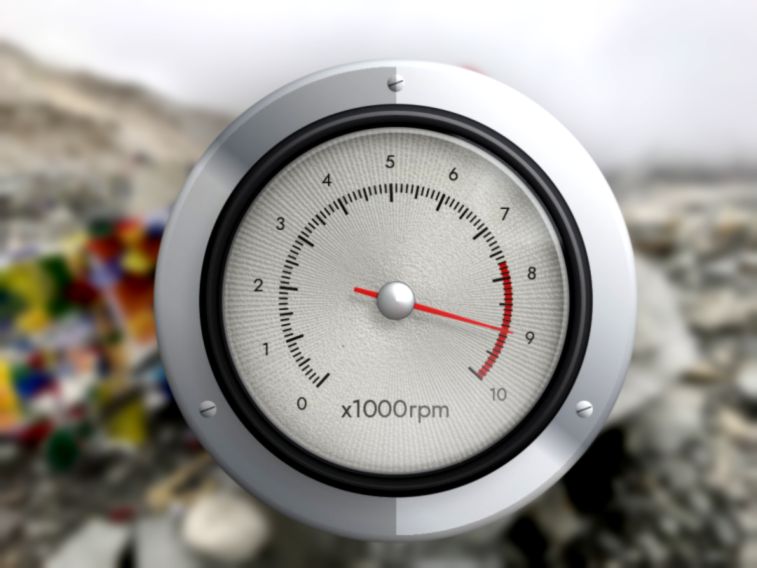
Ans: 9000
